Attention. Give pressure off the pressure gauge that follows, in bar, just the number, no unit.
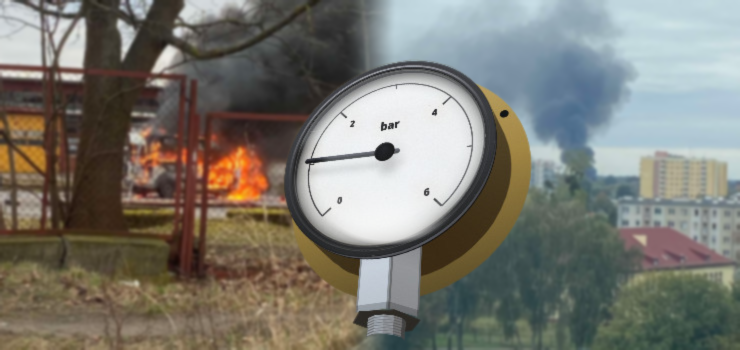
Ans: 1
